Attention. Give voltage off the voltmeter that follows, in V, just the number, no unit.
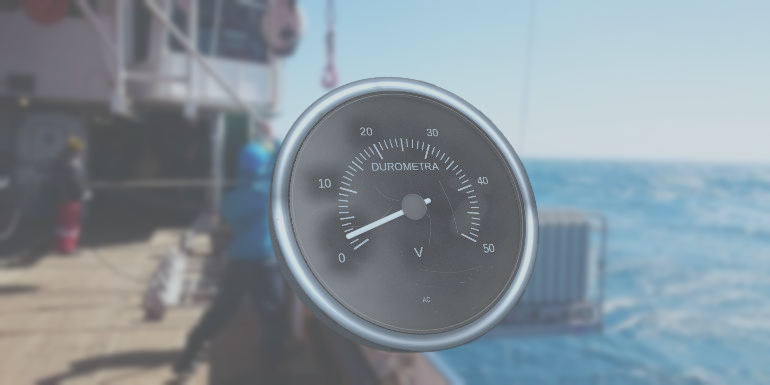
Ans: 2
